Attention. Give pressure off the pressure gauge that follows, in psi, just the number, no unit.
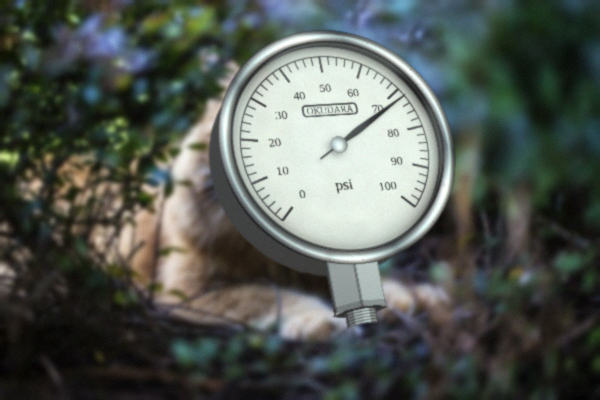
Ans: 72
